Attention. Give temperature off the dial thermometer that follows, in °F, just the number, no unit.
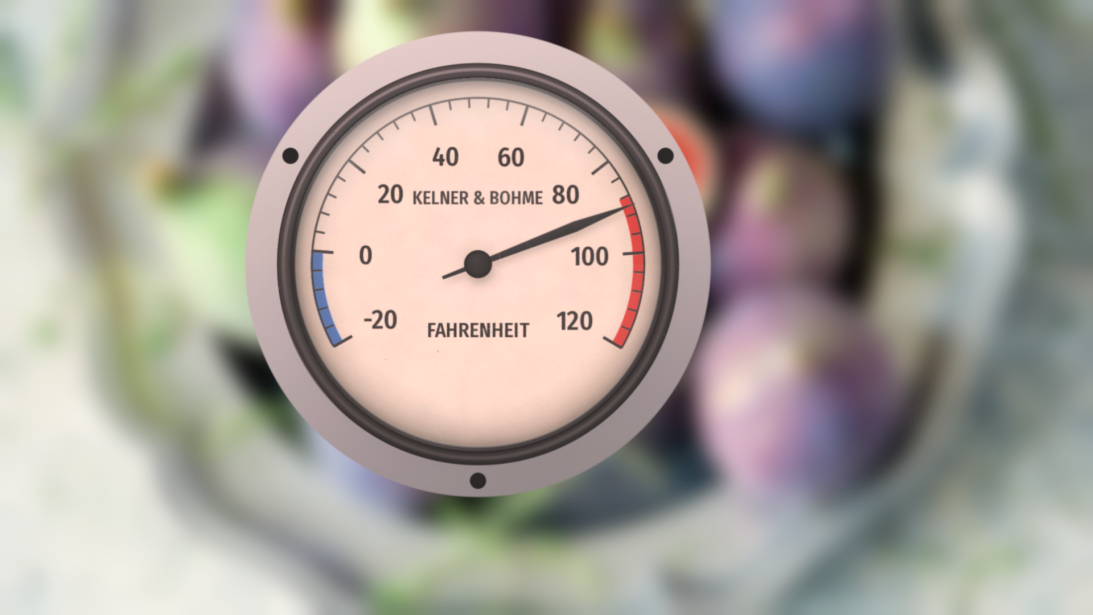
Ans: 90
